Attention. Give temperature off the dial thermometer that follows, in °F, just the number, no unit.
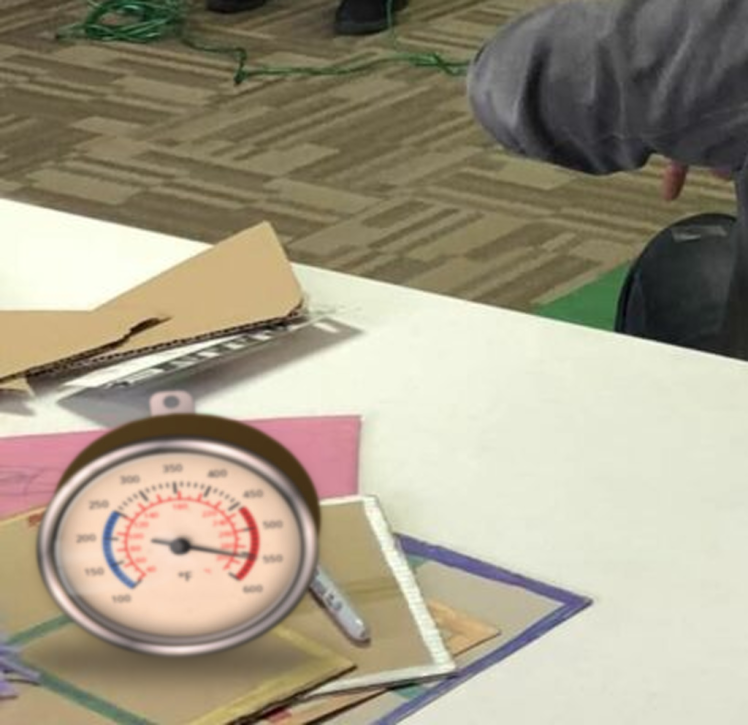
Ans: 550
